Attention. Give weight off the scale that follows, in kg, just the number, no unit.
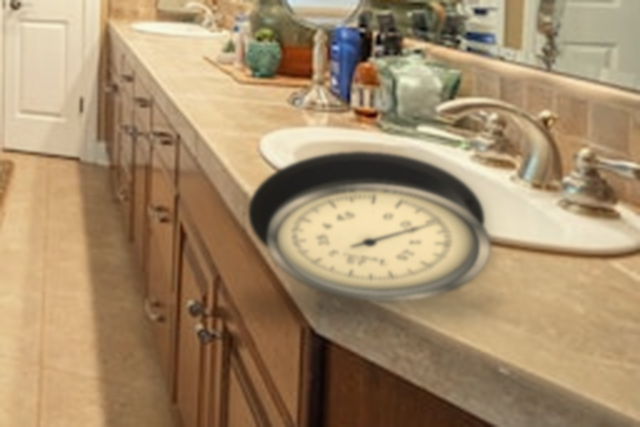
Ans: 0.5
